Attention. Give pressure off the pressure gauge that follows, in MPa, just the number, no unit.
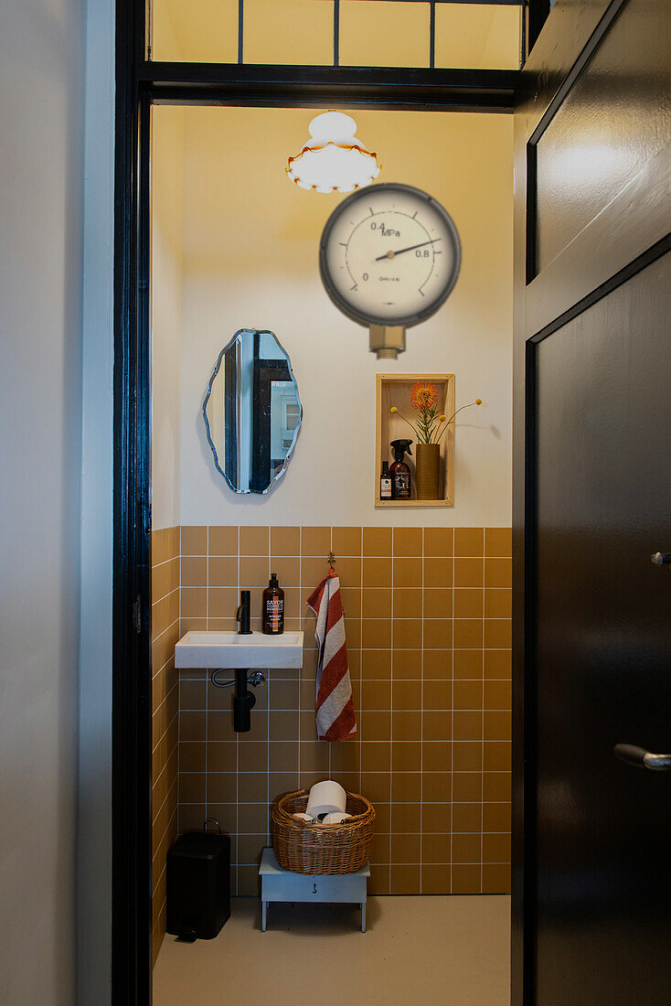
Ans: 0.75
